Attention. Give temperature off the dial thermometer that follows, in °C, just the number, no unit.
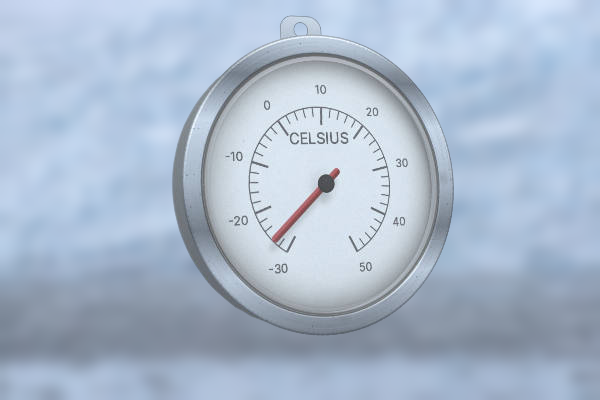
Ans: -26
